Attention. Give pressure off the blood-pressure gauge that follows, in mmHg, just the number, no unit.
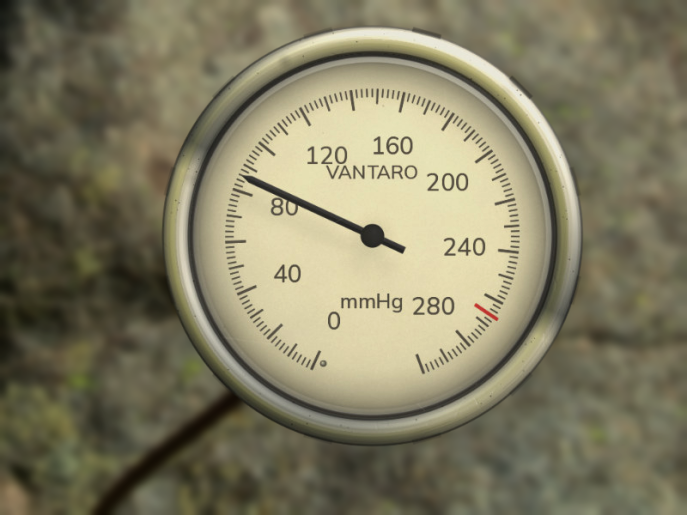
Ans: 86
